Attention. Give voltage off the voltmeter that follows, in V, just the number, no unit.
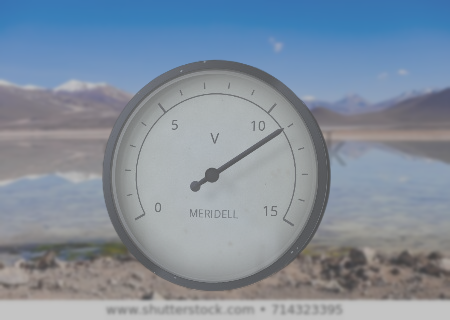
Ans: 11
